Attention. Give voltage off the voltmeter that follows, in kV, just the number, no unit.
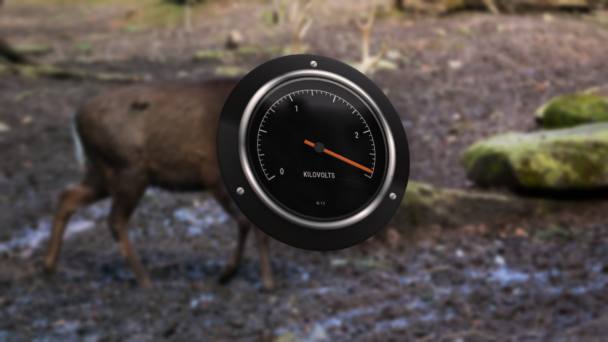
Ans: 2.45
